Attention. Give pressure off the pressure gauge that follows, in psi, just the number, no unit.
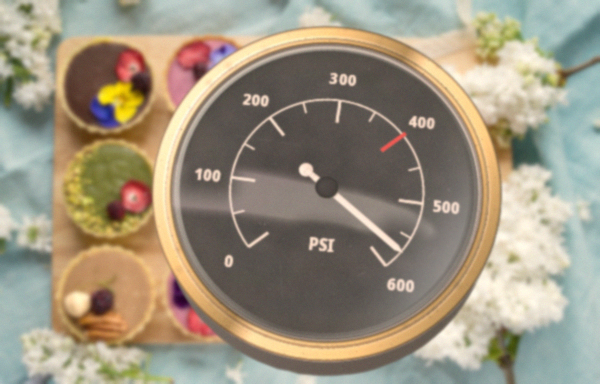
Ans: 575
